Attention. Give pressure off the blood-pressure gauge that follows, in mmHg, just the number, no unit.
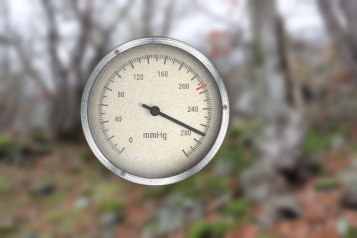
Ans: 270
